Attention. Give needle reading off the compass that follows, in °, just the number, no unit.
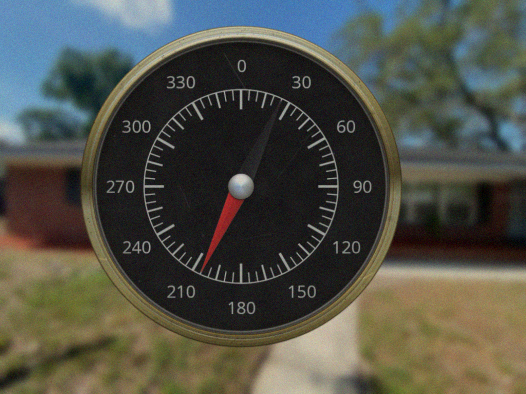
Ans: 205
